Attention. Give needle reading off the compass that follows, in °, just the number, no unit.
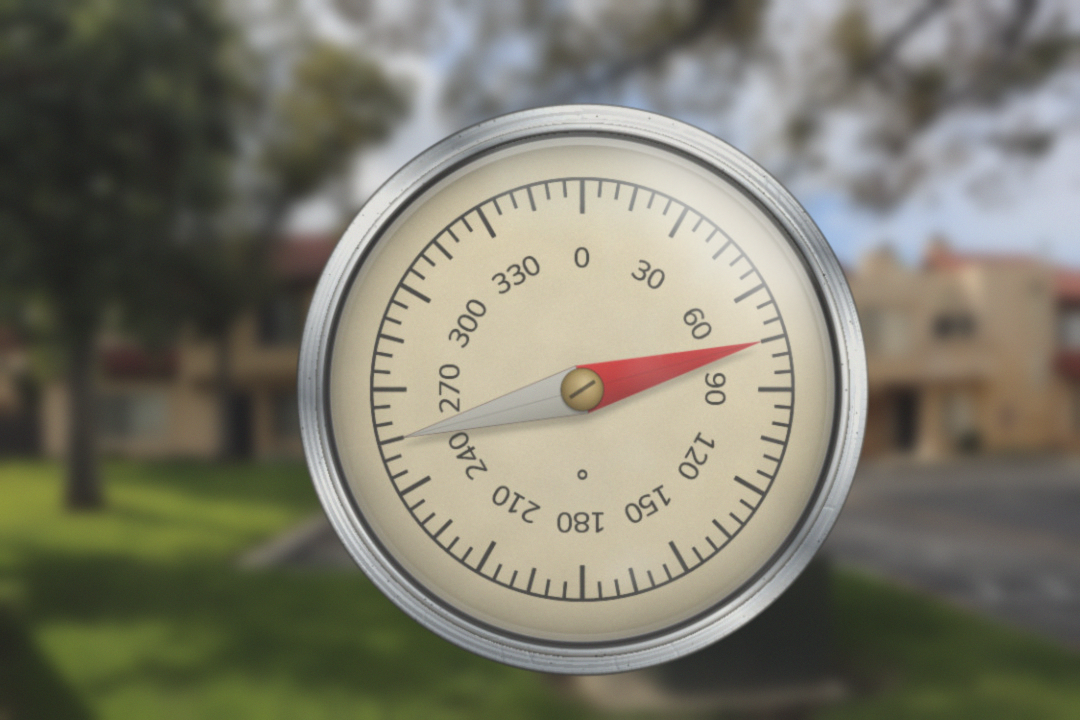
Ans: 75
